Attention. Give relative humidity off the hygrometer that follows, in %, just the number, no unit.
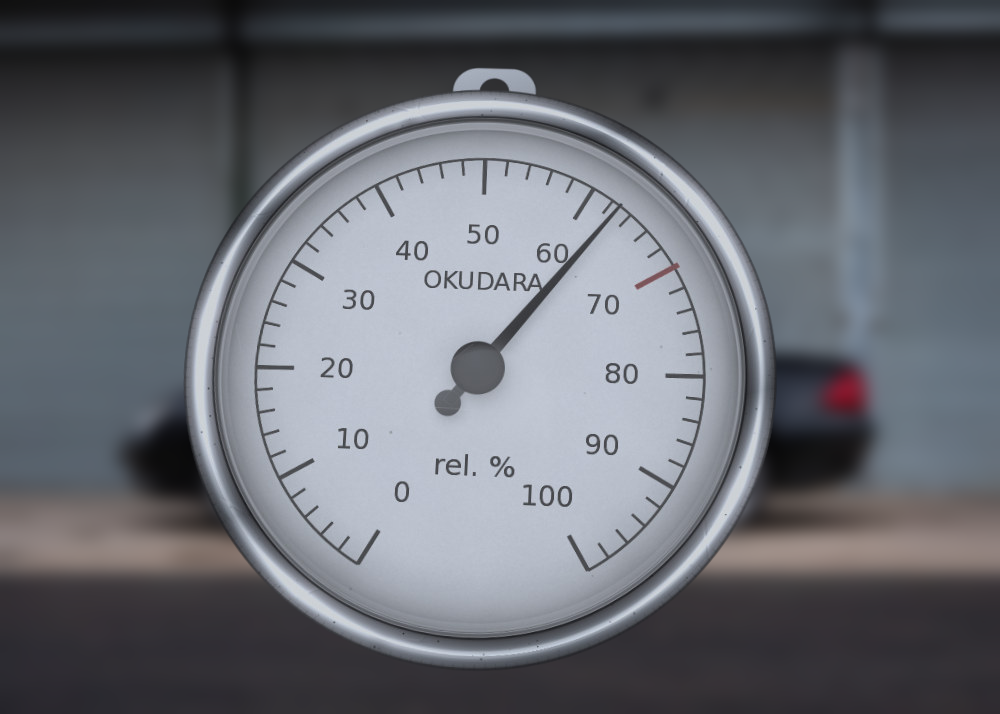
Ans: 63
